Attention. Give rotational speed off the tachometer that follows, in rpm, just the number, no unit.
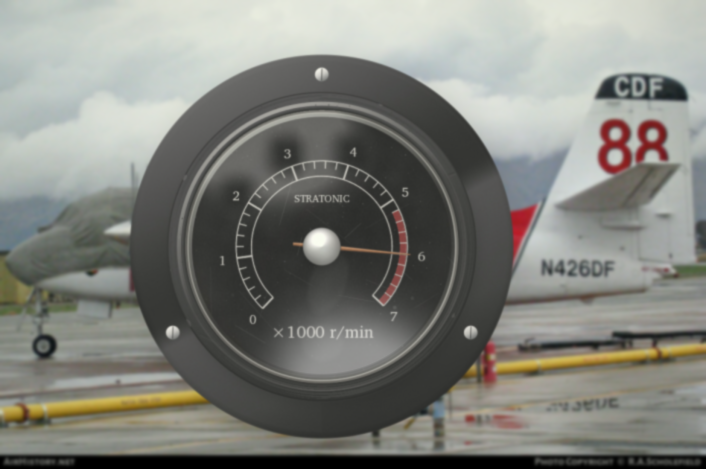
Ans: 6000
